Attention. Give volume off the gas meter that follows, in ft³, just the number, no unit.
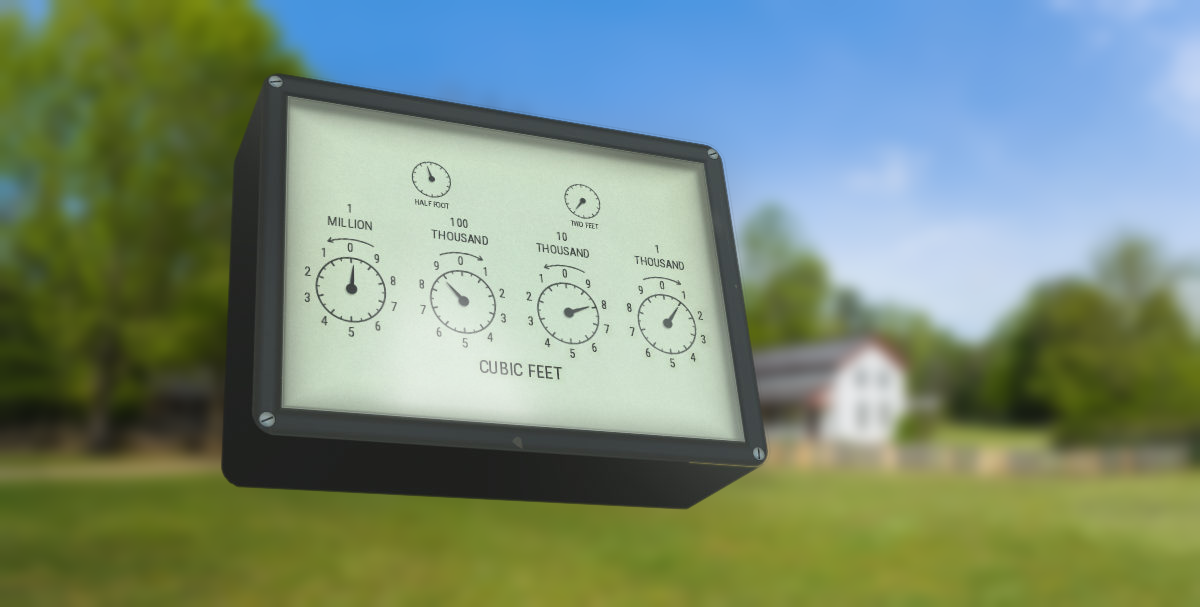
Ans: 988100
